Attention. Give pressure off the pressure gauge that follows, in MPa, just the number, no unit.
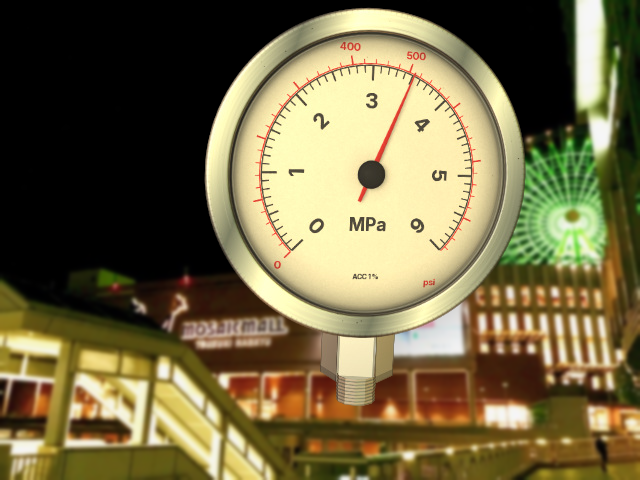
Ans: 3.5
